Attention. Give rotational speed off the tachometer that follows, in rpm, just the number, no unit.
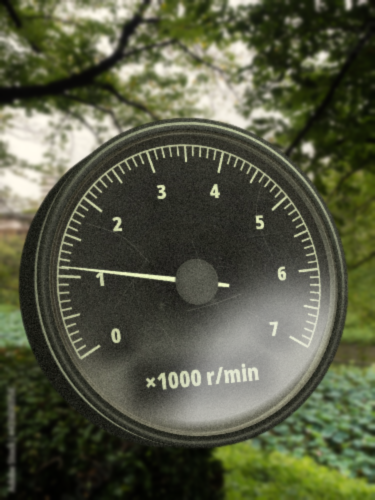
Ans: 1100
